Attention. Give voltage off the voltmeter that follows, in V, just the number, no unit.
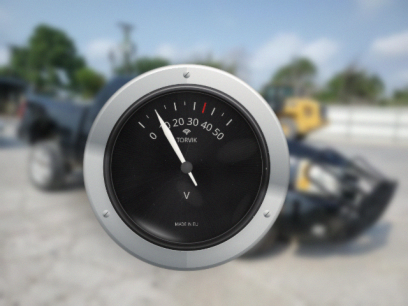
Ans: 10
